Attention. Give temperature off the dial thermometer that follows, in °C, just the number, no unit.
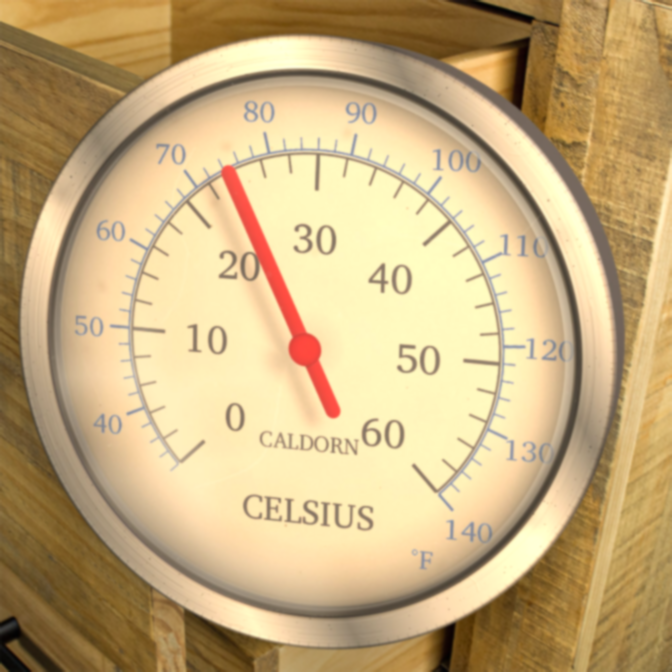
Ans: 24
